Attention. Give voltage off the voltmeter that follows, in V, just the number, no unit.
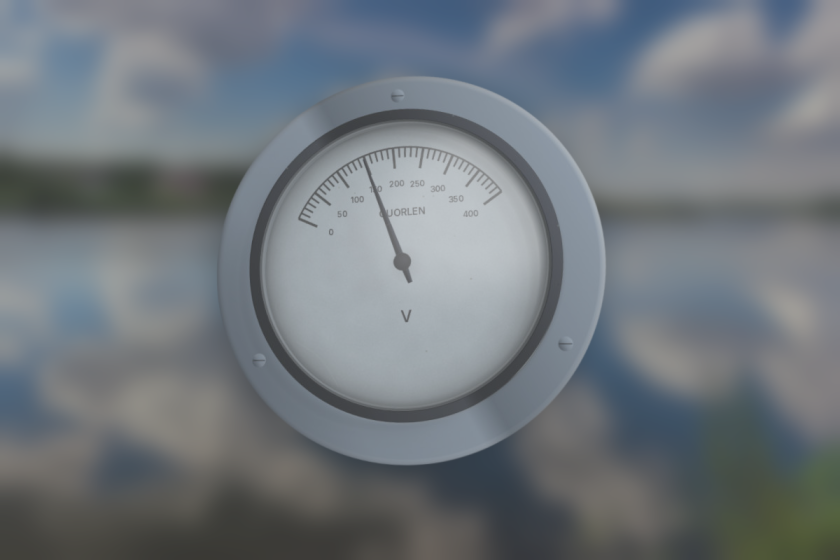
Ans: 150
